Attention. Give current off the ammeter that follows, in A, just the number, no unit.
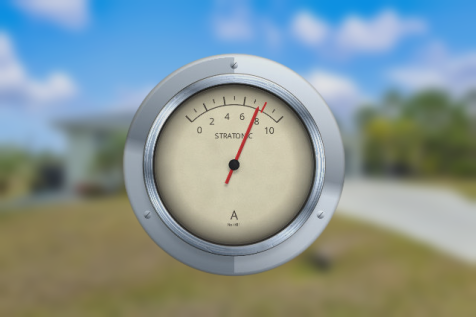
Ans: 7.5
